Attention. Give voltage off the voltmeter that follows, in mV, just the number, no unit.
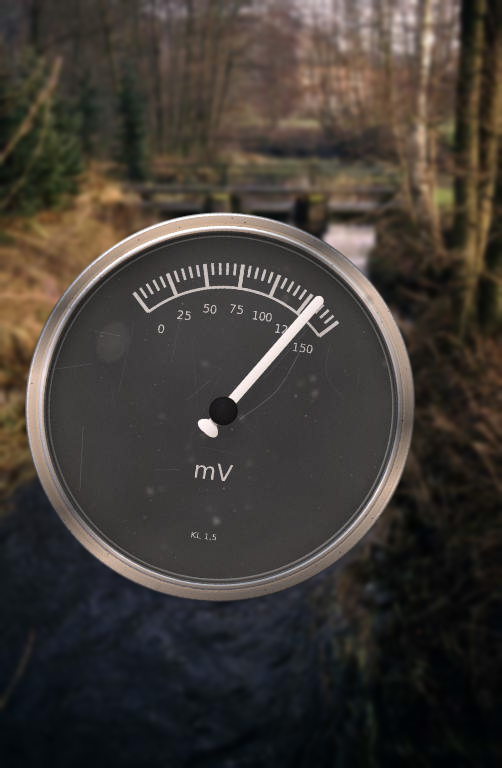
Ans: 130
